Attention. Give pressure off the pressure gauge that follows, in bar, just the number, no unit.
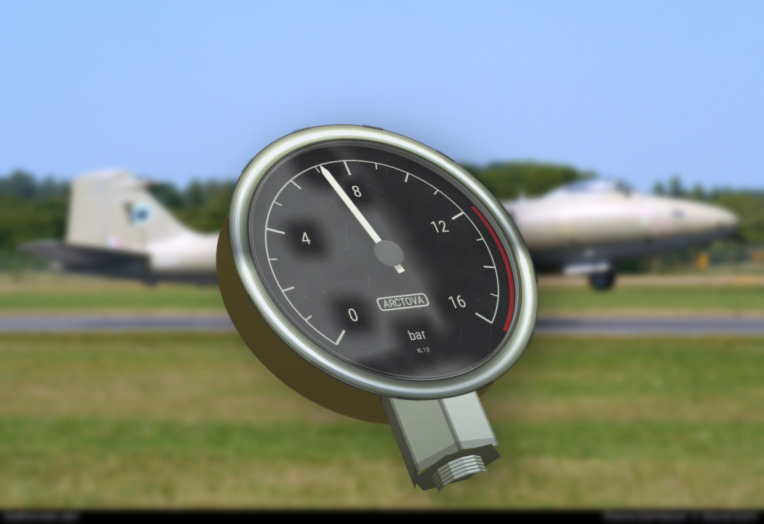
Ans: 7
